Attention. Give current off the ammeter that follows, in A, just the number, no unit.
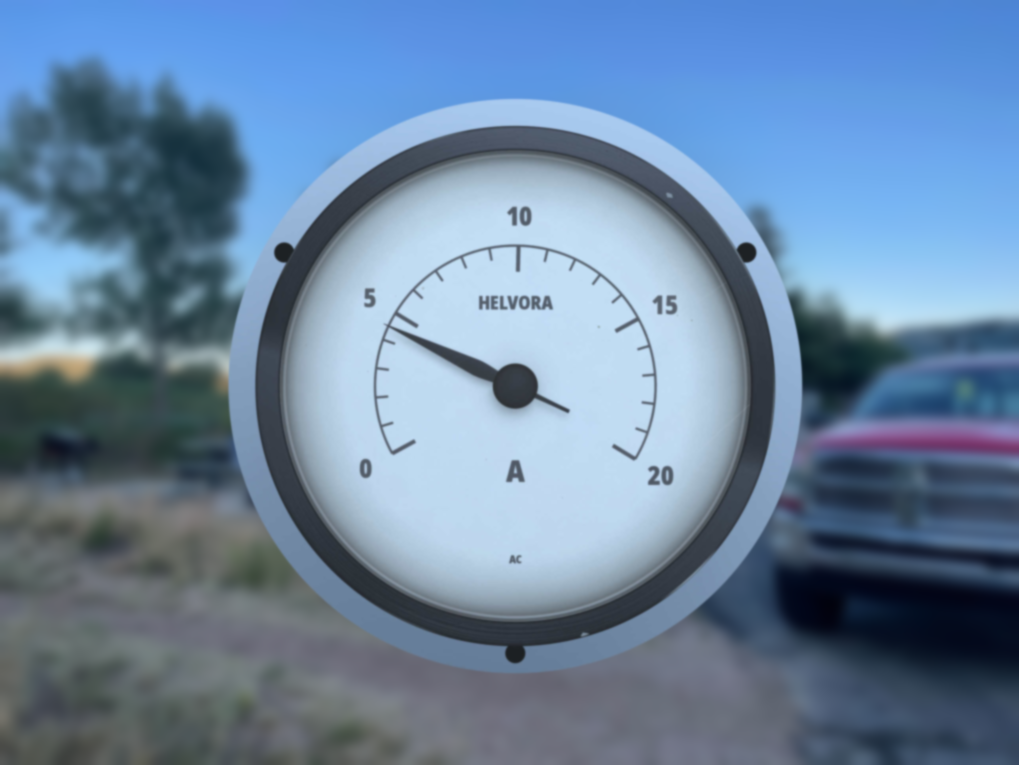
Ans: 4.5
